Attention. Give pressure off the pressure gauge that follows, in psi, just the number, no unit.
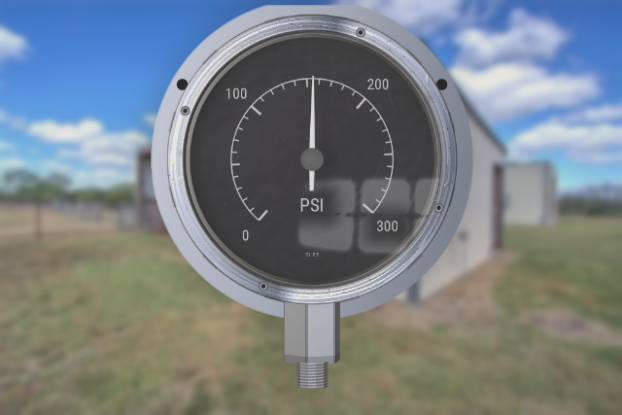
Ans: 155
